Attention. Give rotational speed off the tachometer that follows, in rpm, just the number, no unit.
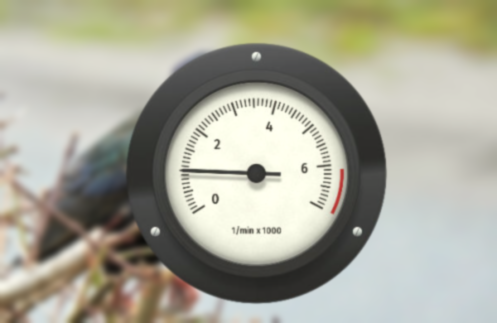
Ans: 1000
